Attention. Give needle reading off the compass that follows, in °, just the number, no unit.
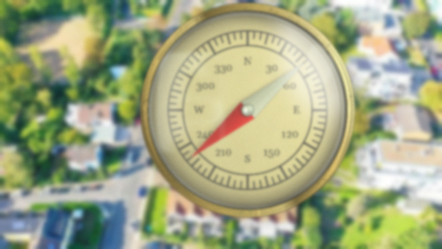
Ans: 230
